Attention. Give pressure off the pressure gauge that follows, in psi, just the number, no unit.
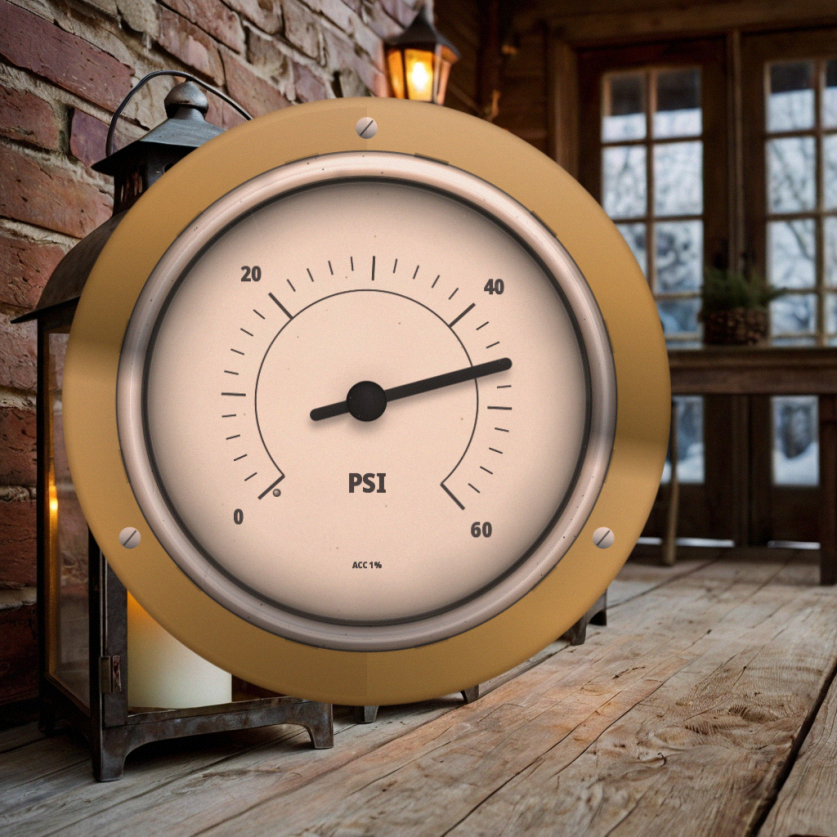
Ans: 46
